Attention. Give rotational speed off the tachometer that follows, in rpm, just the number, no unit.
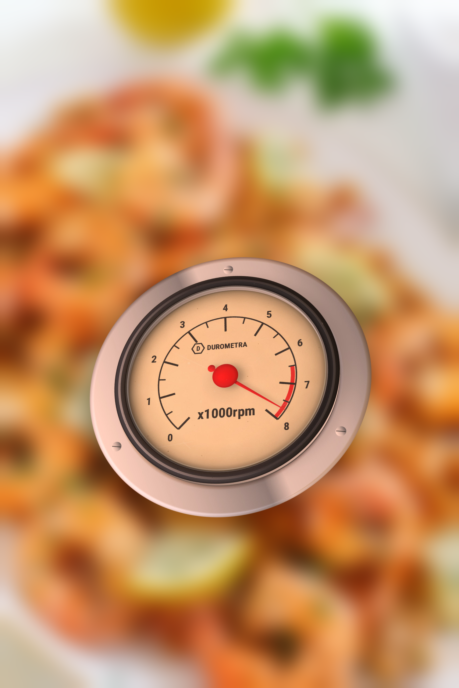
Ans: 7750
